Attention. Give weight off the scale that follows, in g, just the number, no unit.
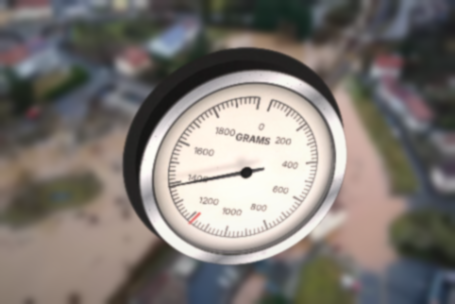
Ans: 1400
